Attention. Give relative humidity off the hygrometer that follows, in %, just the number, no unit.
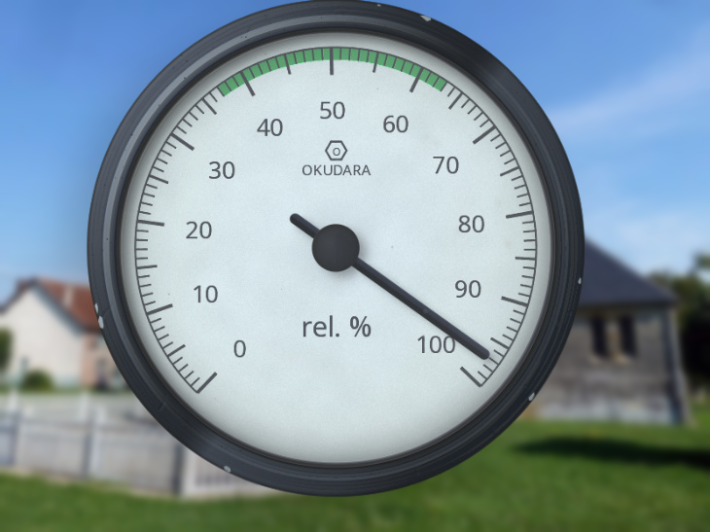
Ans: 97
